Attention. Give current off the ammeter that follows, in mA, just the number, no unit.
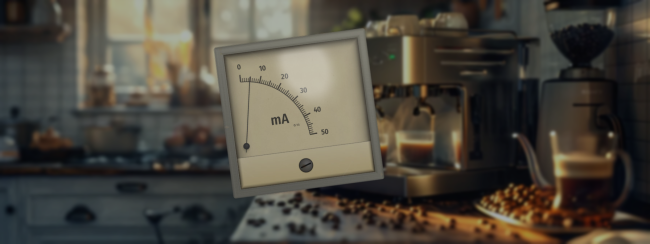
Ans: 5
